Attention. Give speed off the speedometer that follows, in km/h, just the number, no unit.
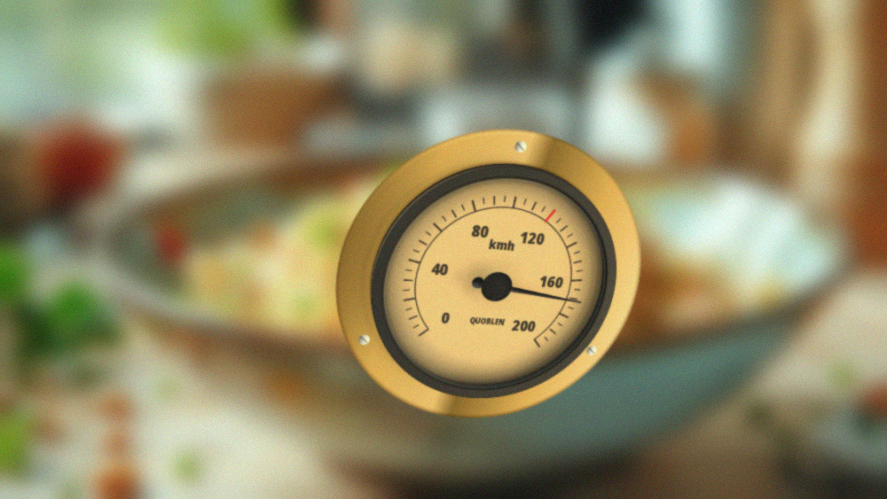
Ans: 170
